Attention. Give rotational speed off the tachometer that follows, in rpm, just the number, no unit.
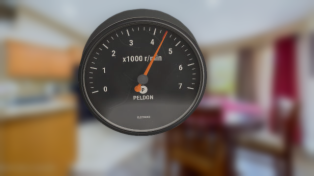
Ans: 4400
